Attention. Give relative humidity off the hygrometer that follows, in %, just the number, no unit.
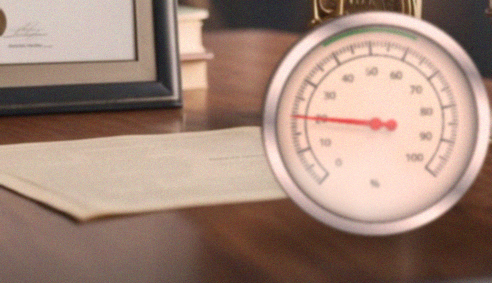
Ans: 20
